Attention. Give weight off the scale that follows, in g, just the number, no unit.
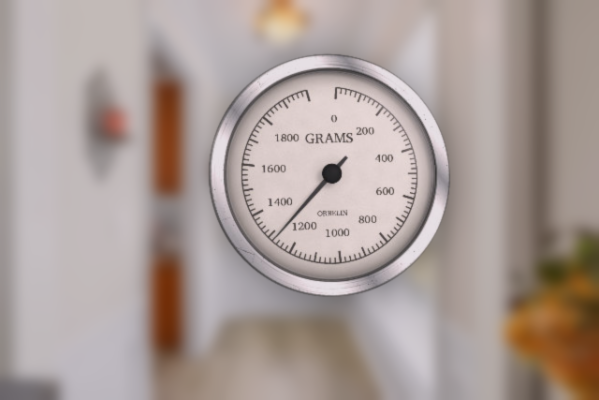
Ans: 1280
